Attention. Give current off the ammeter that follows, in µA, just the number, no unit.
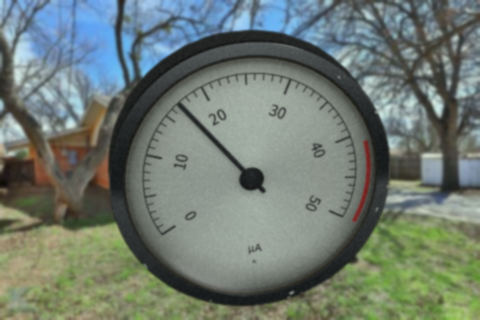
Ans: 17
